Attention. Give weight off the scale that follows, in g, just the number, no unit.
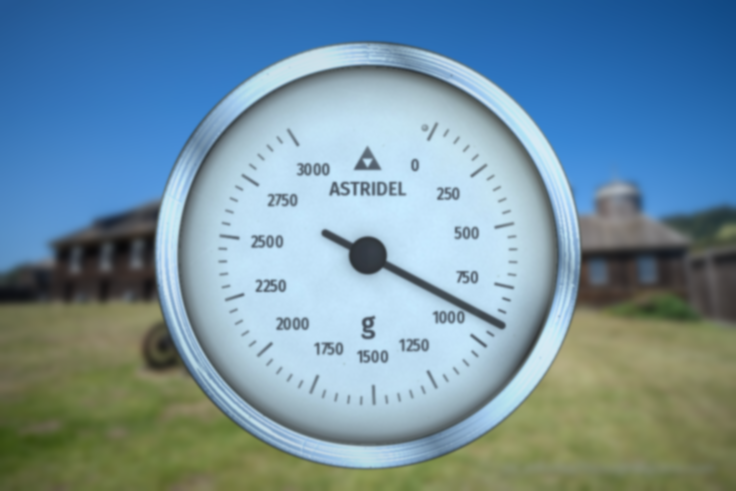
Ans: 900
